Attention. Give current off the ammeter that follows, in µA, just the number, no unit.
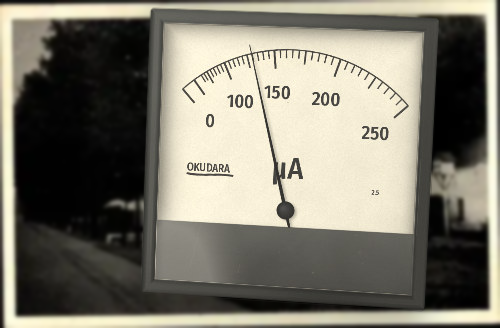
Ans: 130
